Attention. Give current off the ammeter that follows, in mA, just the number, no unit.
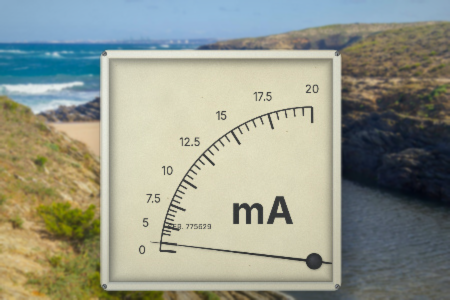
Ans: 2.5
